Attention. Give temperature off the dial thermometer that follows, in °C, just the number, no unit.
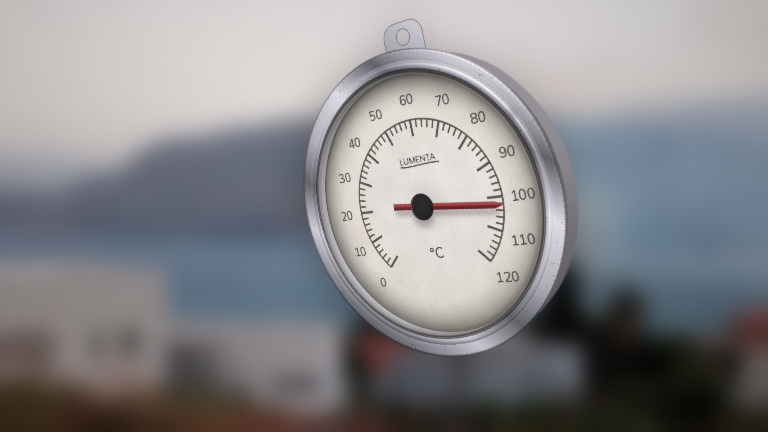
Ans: 102
